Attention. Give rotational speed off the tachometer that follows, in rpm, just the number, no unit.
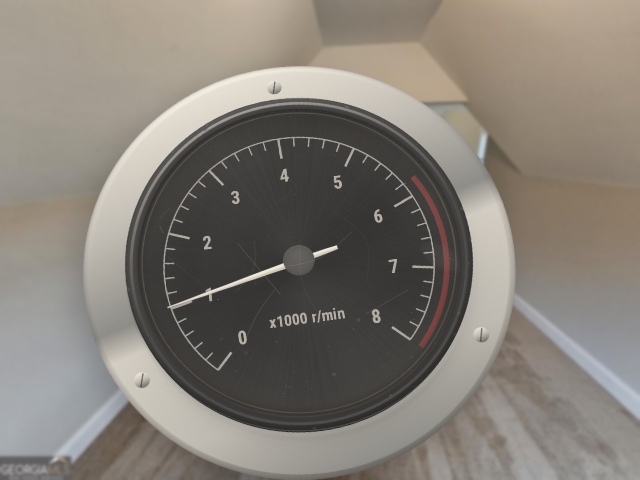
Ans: 1000
